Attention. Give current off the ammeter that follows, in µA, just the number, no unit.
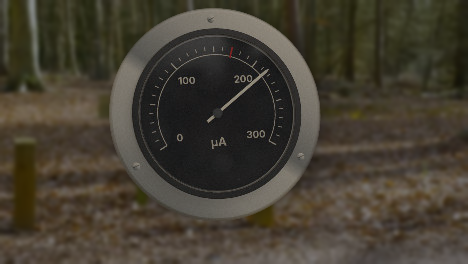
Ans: 215
